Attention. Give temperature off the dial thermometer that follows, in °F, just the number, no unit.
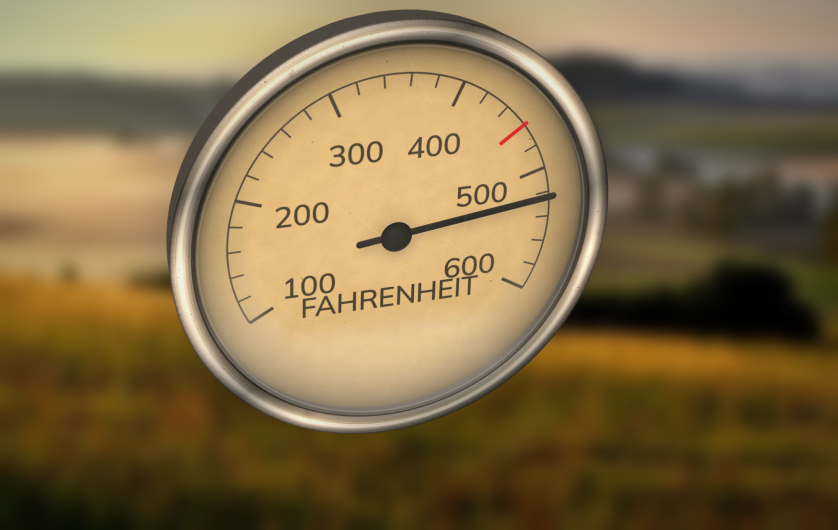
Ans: 520
